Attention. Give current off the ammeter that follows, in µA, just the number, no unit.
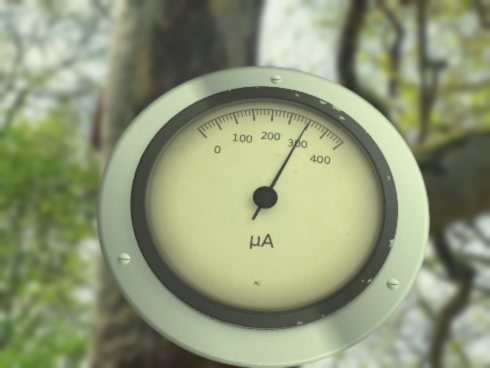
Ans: 300
